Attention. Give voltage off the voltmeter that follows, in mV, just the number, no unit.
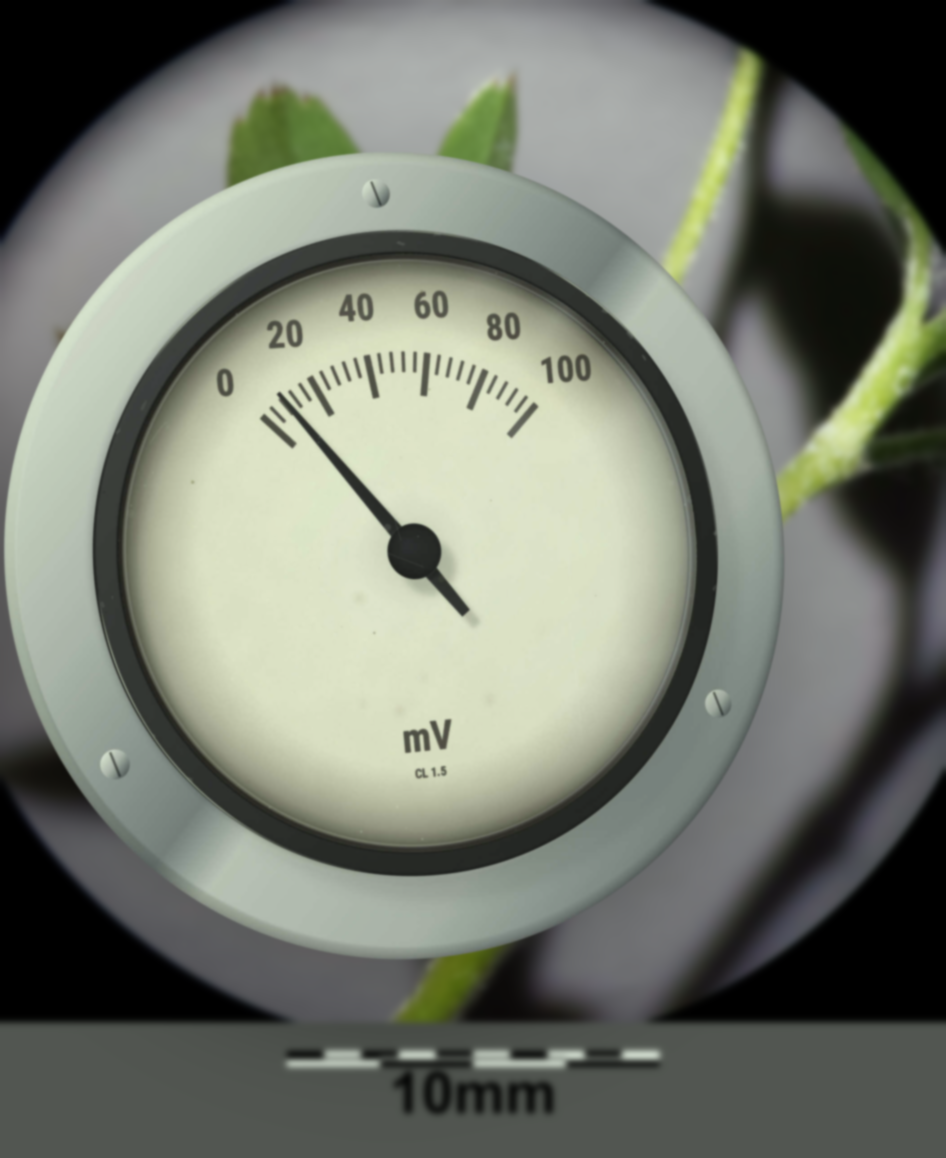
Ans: 8
